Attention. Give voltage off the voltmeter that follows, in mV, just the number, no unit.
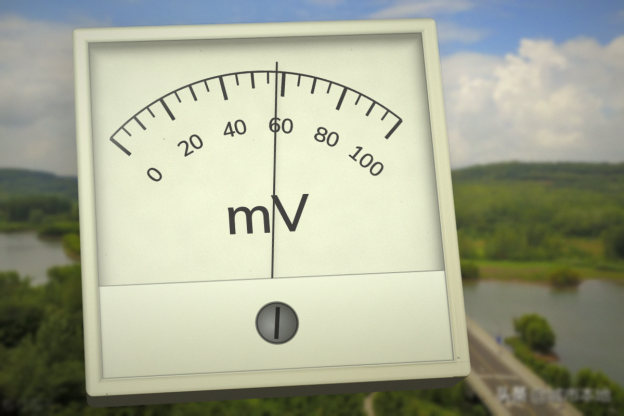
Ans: 57.5
